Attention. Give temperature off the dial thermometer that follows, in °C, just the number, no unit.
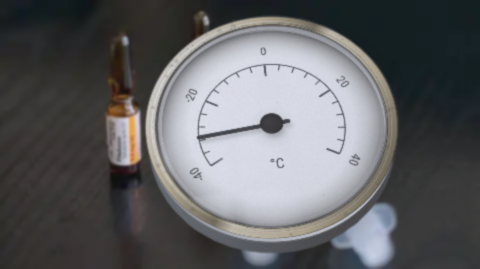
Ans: -32
